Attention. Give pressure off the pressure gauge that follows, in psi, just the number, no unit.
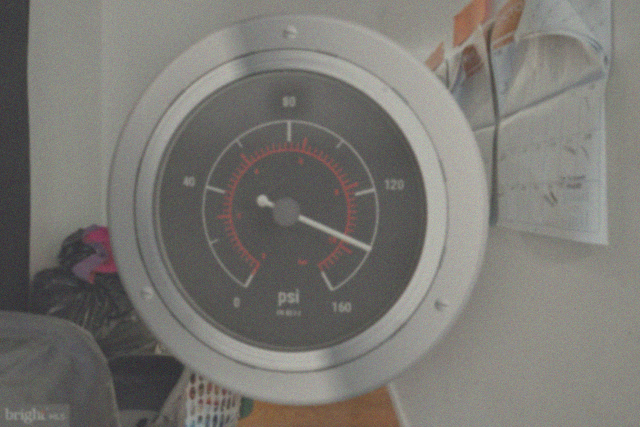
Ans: 140
